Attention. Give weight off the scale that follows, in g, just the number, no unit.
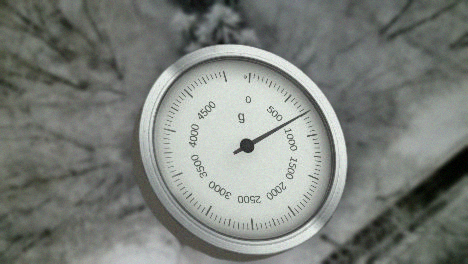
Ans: 750
